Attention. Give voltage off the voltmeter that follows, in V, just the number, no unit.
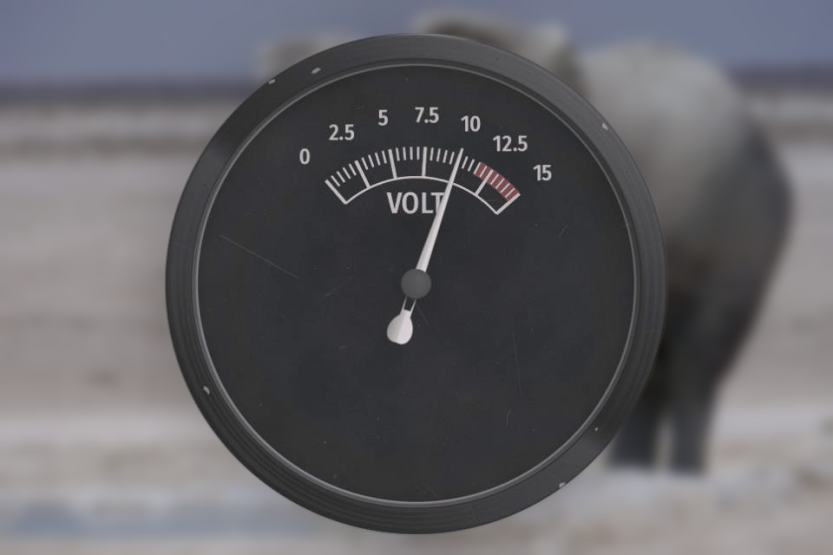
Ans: 10
